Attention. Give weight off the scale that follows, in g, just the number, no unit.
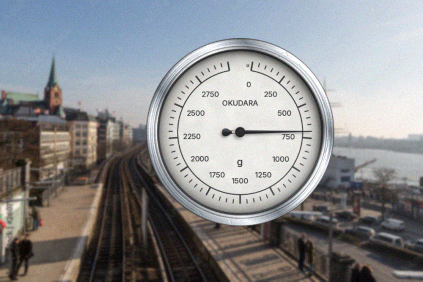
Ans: 700
